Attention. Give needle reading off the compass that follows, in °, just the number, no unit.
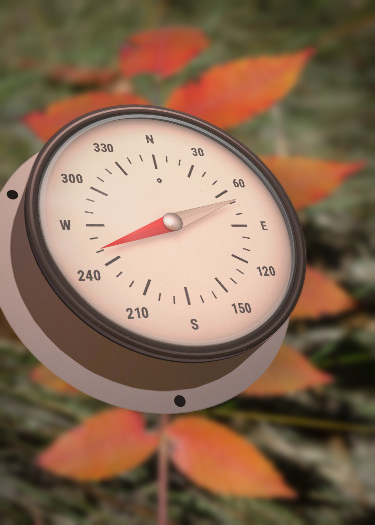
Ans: 250
